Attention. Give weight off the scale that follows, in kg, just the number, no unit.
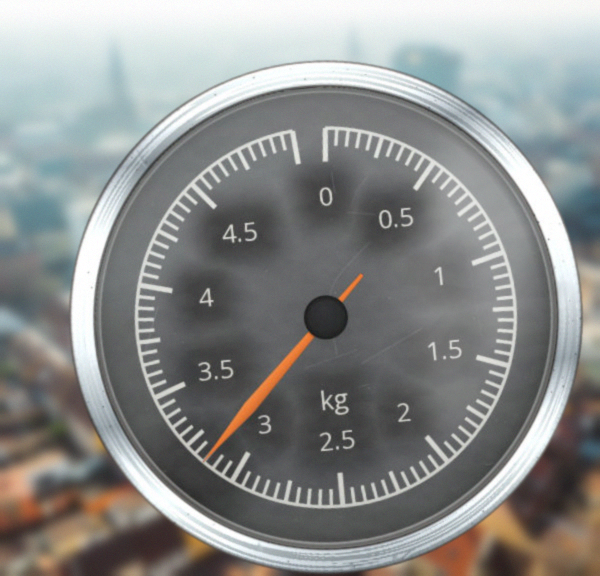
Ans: 3.15
